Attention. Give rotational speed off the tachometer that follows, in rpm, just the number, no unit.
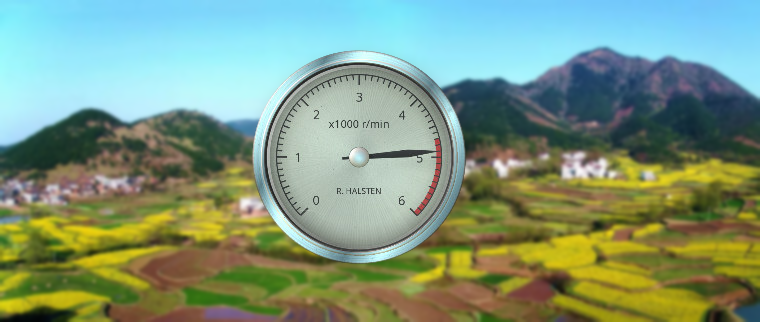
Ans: 4900
